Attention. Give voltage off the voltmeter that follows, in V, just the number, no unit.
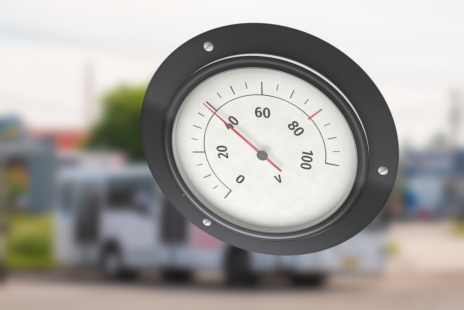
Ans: 40
